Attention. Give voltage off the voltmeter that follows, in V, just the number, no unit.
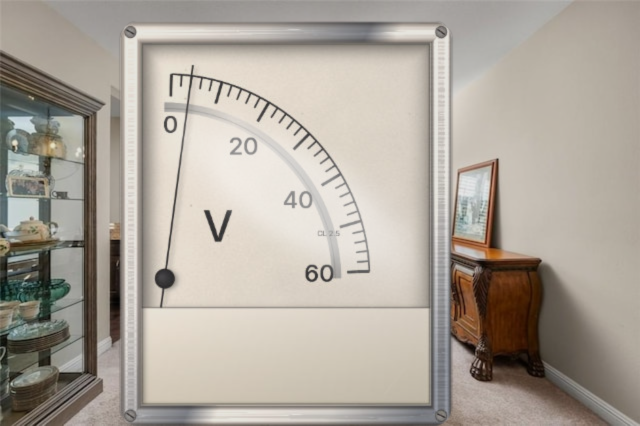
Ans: 4
